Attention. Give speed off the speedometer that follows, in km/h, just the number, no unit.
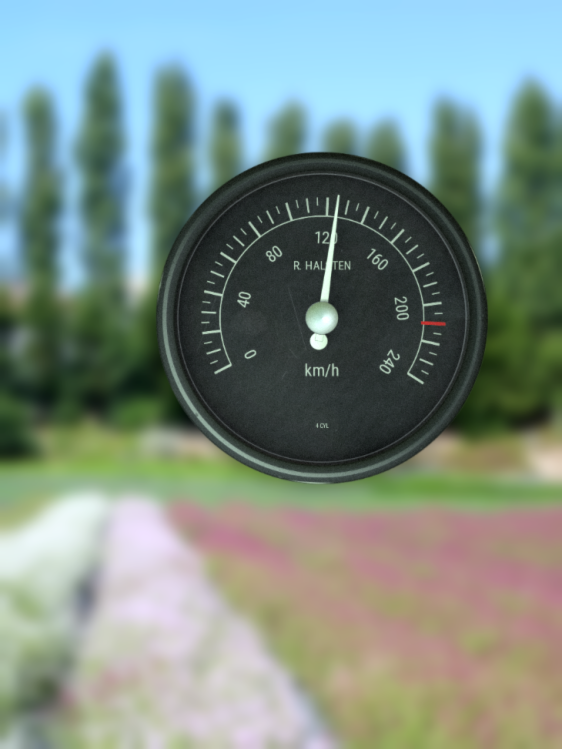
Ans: 125
